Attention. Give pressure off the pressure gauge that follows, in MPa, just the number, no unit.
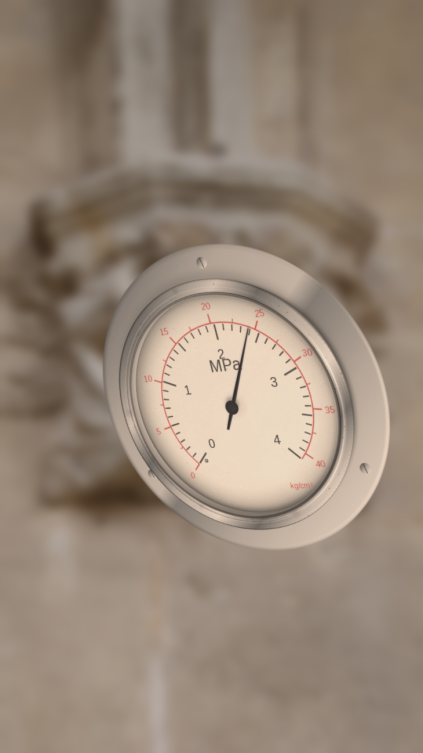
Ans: 2.4
